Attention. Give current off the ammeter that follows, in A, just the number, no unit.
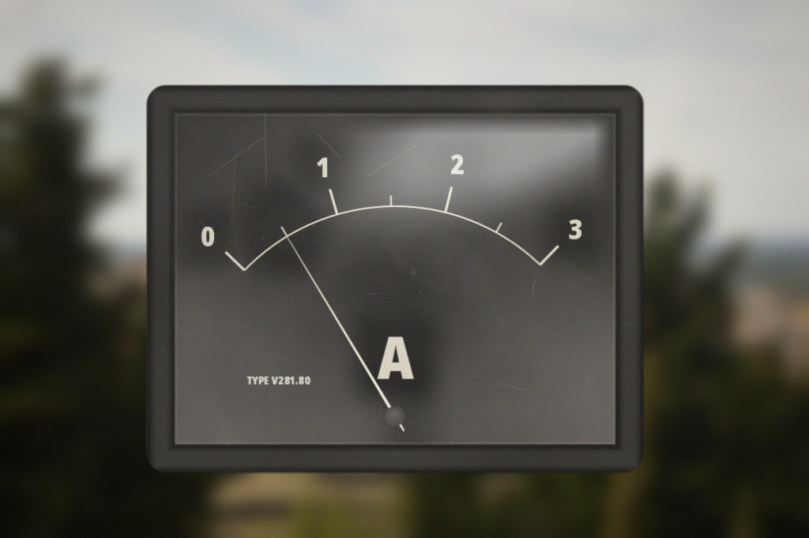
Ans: 0.5
